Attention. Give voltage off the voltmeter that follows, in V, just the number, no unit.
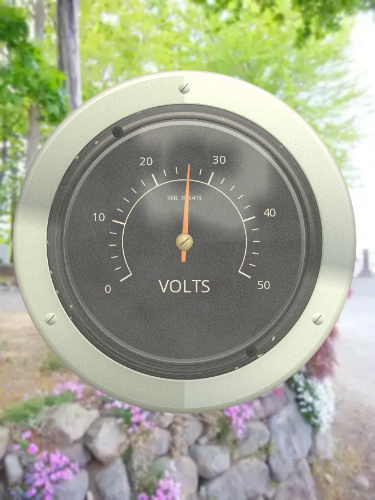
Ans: 26
